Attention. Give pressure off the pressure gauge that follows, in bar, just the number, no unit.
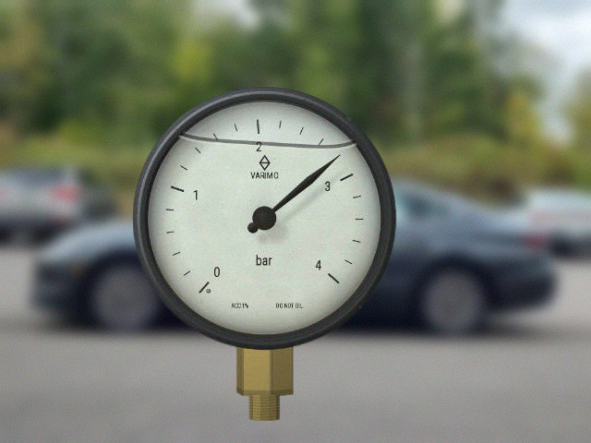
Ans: 2.8
